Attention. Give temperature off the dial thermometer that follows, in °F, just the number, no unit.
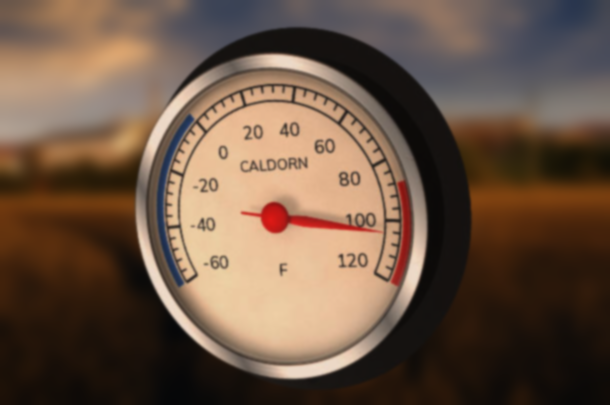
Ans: 104
